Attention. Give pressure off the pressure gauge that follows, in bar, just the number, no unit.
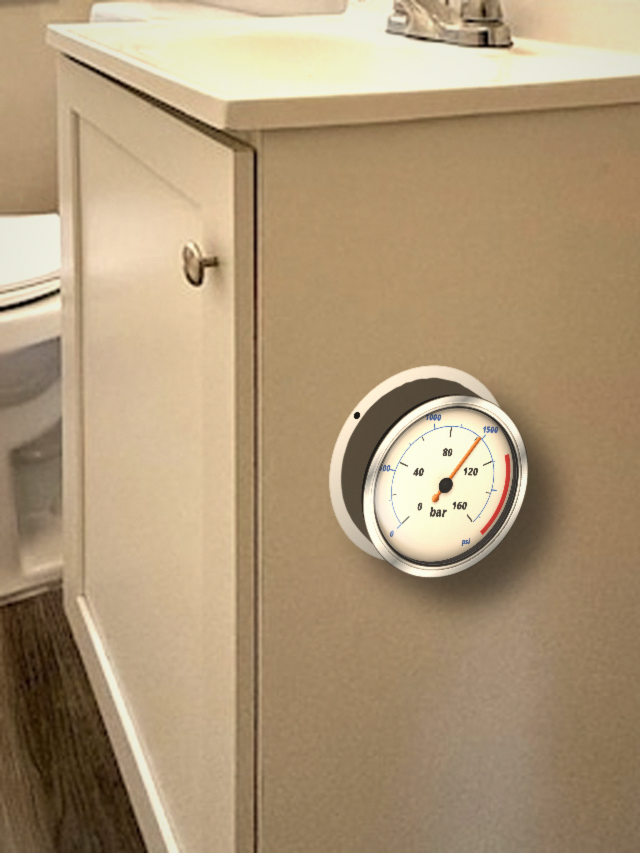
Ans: 100
